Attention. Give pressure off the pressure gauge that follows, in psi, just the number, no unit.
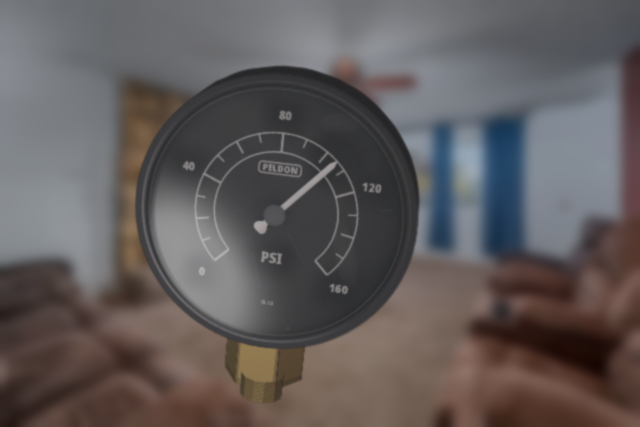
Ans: 105
